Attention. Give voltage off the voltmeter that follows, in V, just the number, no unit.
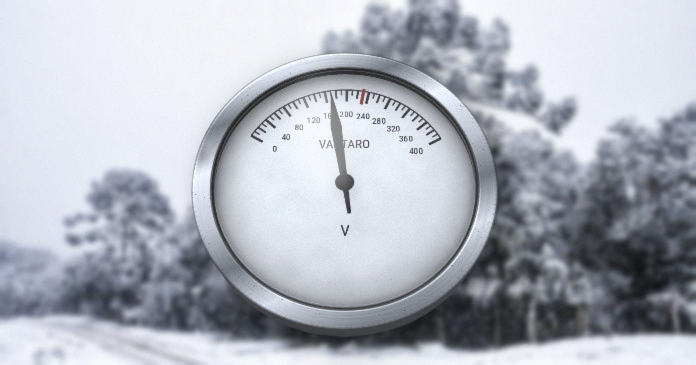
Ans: 170
